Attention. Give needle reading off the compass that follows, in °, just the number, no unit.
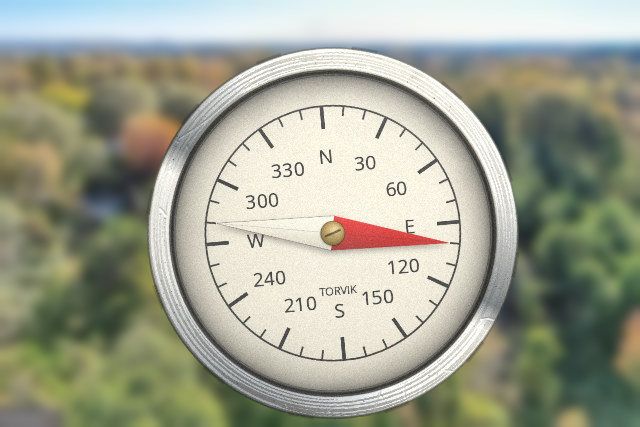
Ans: 100
